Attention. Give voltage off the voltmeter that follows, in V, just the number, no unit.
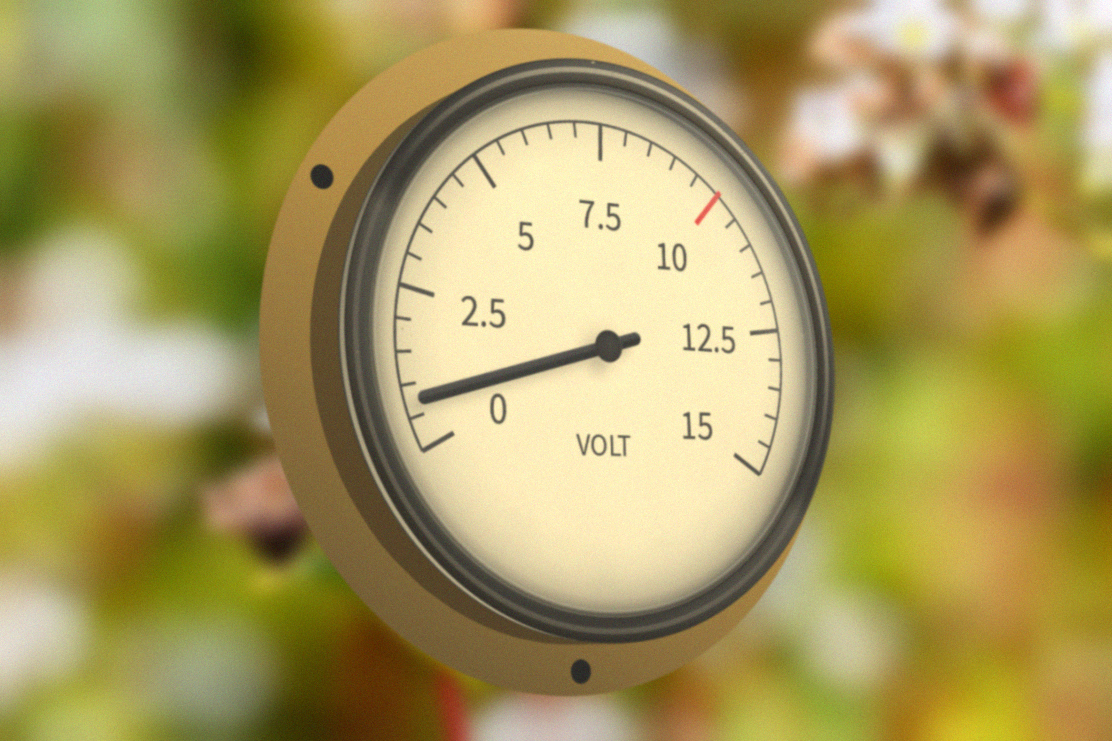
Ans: 0.75
